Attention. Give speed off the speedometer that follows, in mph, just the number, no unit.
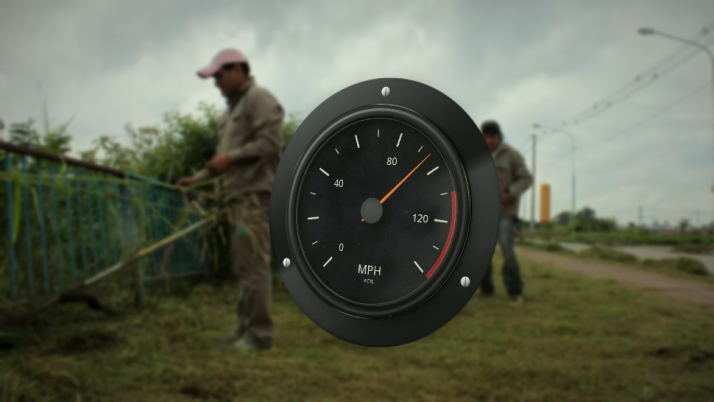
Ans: 95
